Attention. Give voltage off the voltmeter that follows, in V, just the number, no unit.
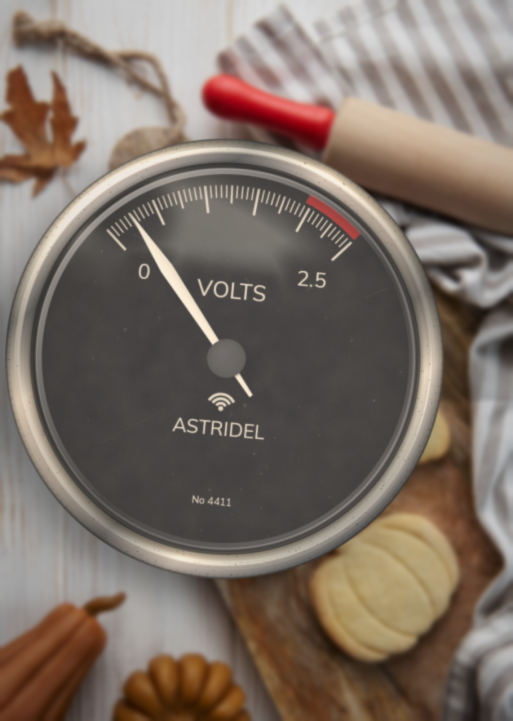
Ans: 0.25
